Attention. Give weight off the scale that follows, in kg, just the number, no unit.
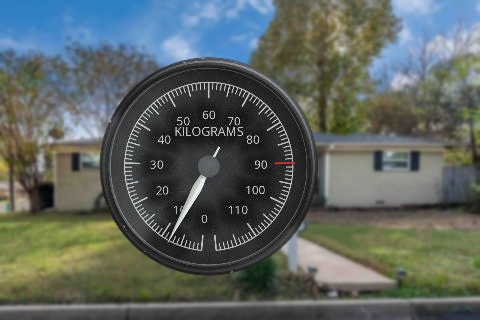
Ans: 8
